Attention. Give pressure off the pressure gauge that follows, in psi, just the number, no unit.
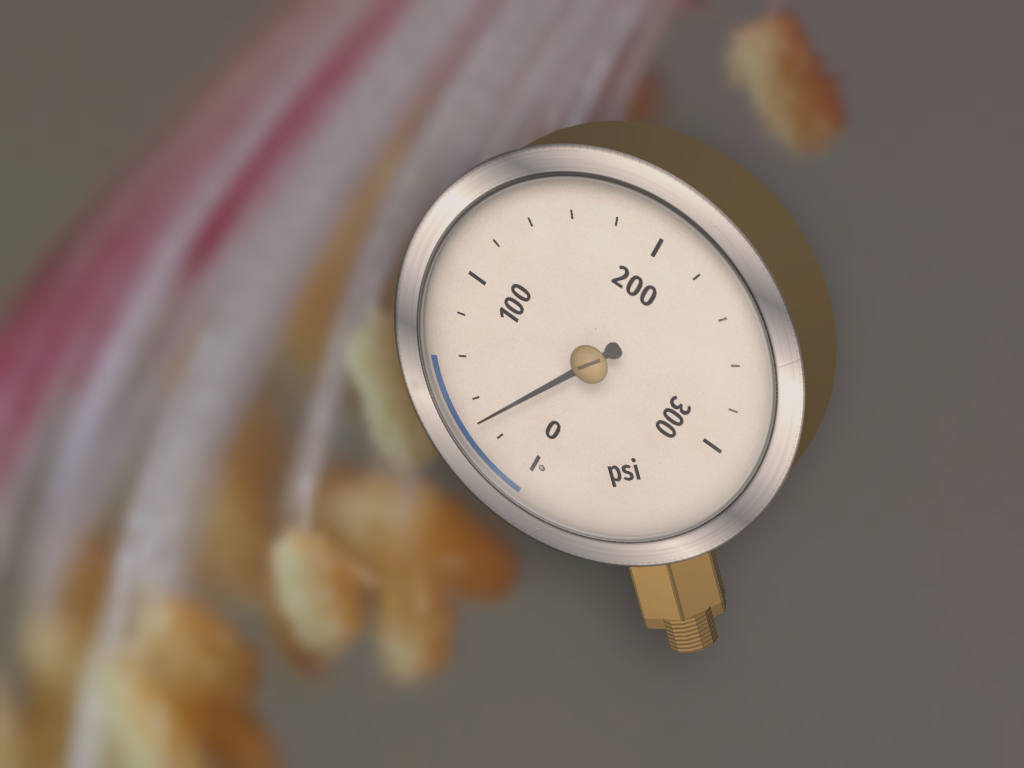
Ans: 30
